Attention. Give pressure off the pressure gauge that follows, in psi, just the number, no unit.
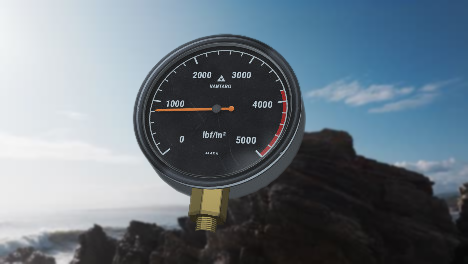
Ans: 800
